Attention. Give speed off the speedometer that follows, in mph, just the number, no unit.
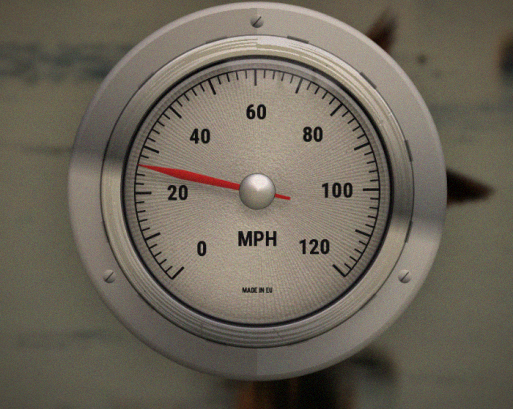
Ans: 26
